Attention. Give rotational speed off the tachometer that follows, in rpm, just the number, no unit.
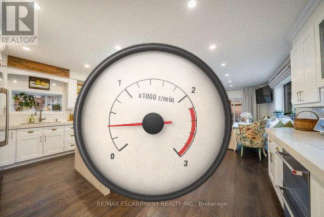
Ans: 400
